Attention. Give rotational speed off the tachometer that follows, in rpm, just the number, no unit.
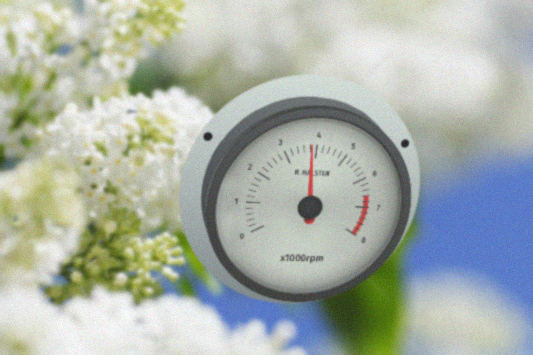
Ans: 3800
